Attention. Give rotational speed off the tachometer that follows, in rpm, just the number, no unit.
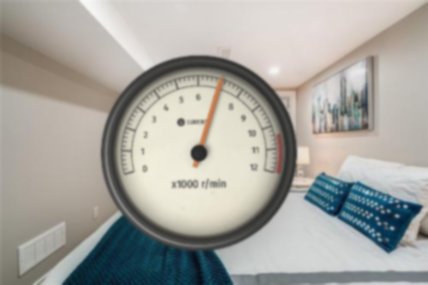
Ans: 7000
